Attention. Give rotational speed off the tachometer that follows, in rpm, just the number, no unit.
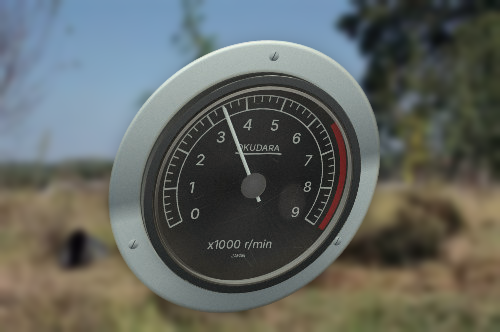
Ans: 3400
